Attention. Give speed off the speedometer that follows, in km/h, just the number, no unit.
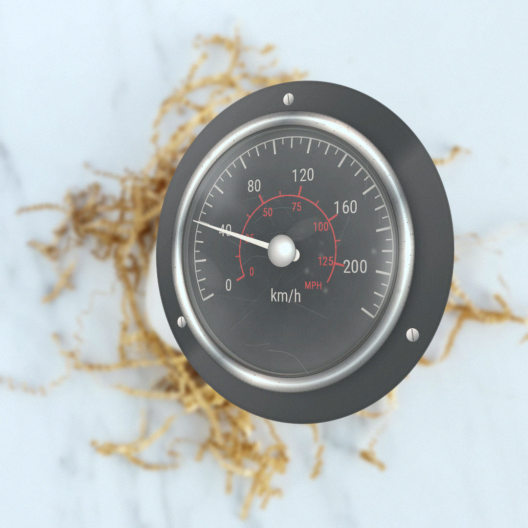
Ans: 40
